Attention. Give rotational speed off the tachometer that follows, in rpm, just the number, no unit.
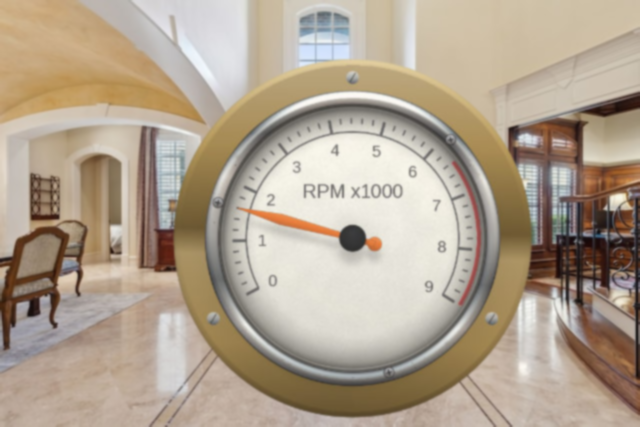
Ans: 1600
